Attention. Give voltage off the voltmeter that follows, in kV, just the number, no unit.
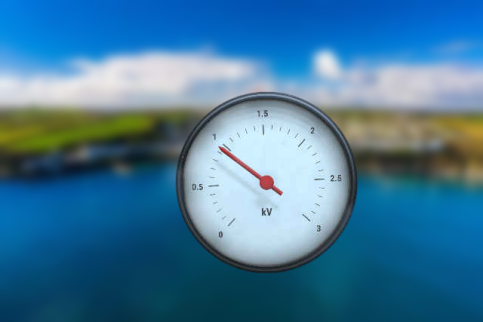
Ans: 0.95
